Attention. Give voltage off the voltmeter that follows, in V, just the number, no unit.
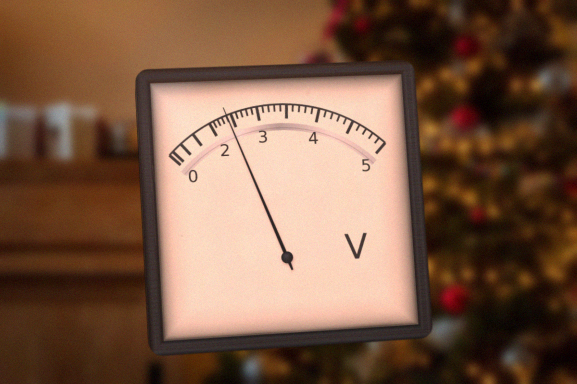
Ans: 2.4
